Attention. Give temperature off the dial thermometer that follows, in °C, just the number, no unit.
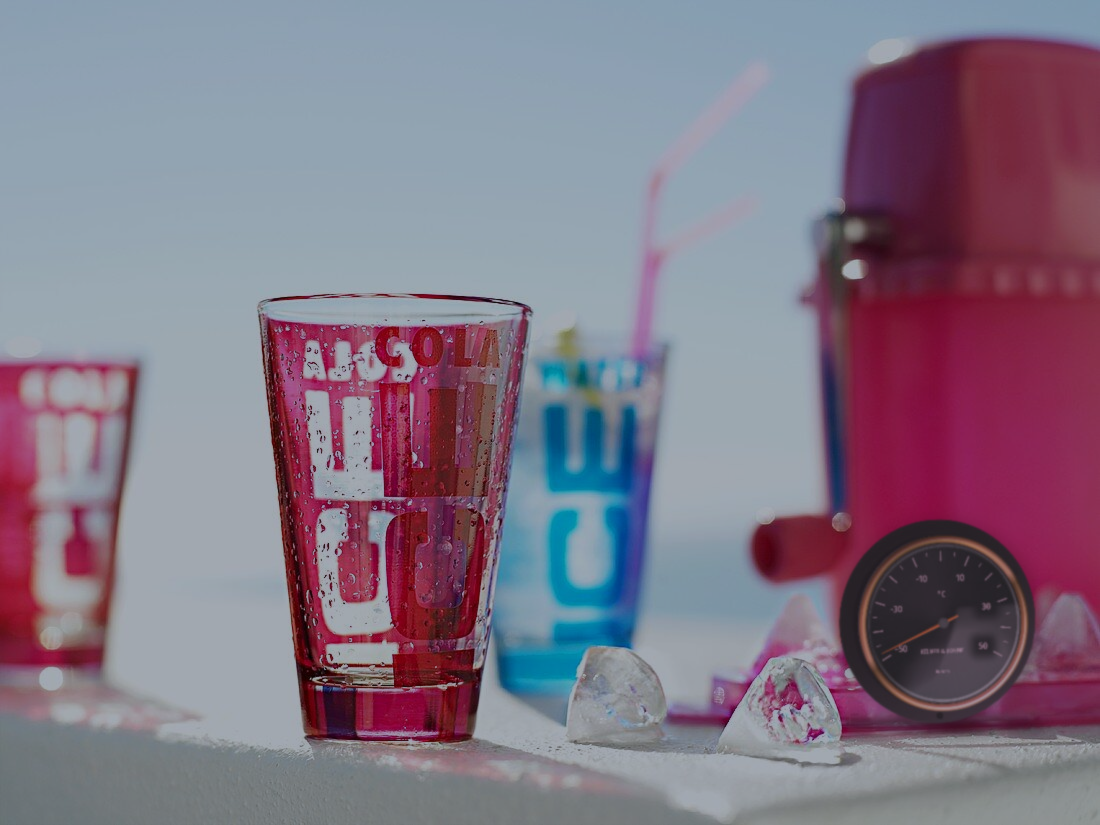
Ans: -47.5
